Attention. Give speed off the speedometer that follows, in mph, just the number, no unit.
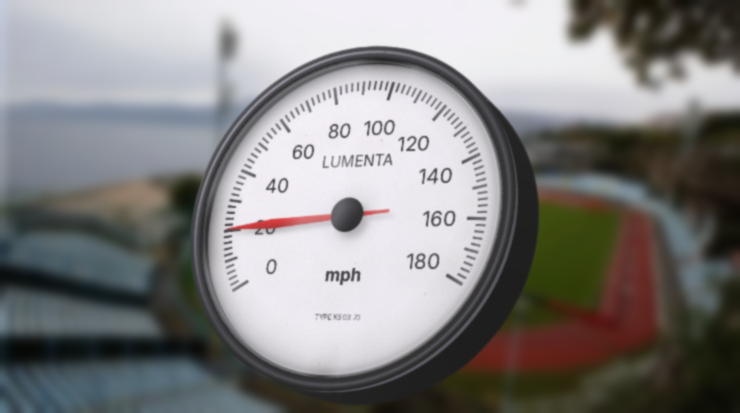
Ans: 20
